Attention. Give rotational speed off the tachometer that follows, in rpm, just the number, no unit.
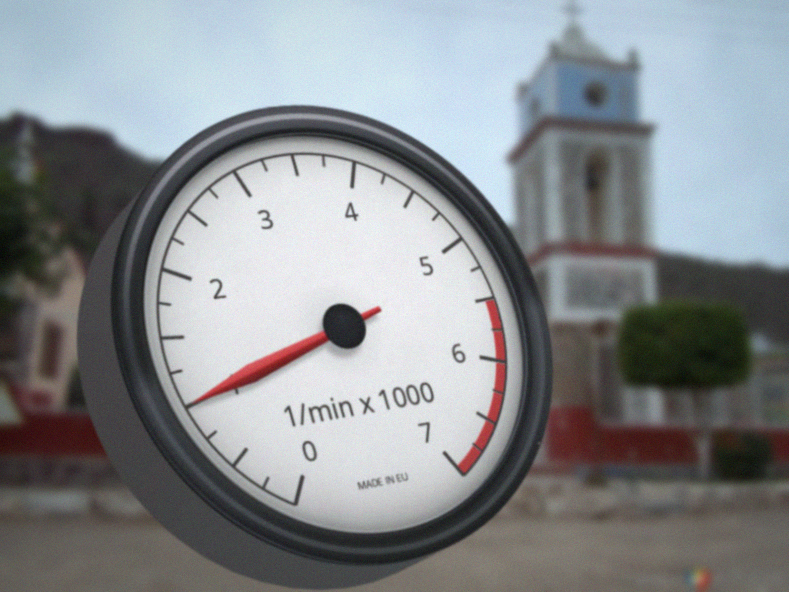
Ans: 1000
